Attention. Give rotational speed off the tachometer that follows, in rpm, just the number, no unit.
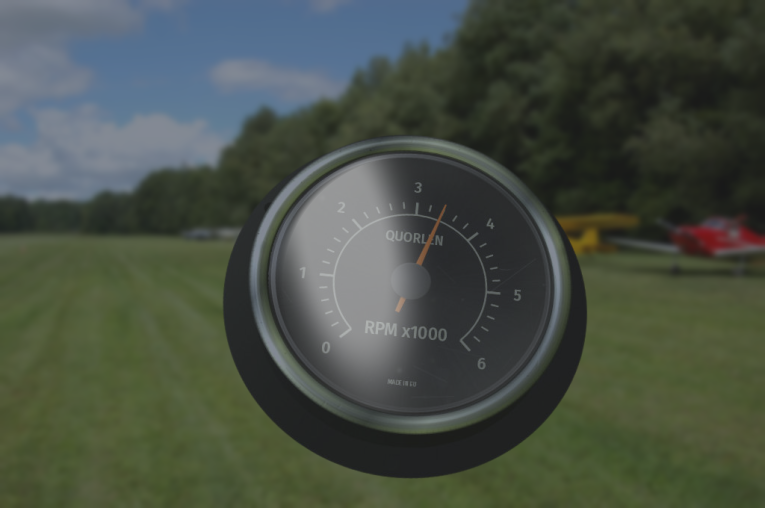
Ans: 3400
